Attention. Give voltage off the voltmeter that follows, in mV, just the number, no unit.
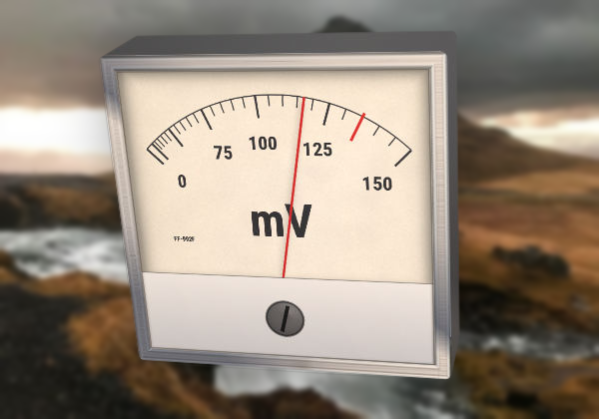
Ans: 117.5
